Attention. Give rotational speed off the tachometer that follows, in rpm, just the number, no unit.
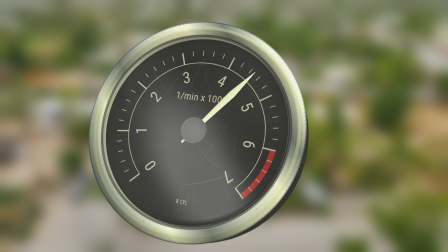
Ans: 4500
